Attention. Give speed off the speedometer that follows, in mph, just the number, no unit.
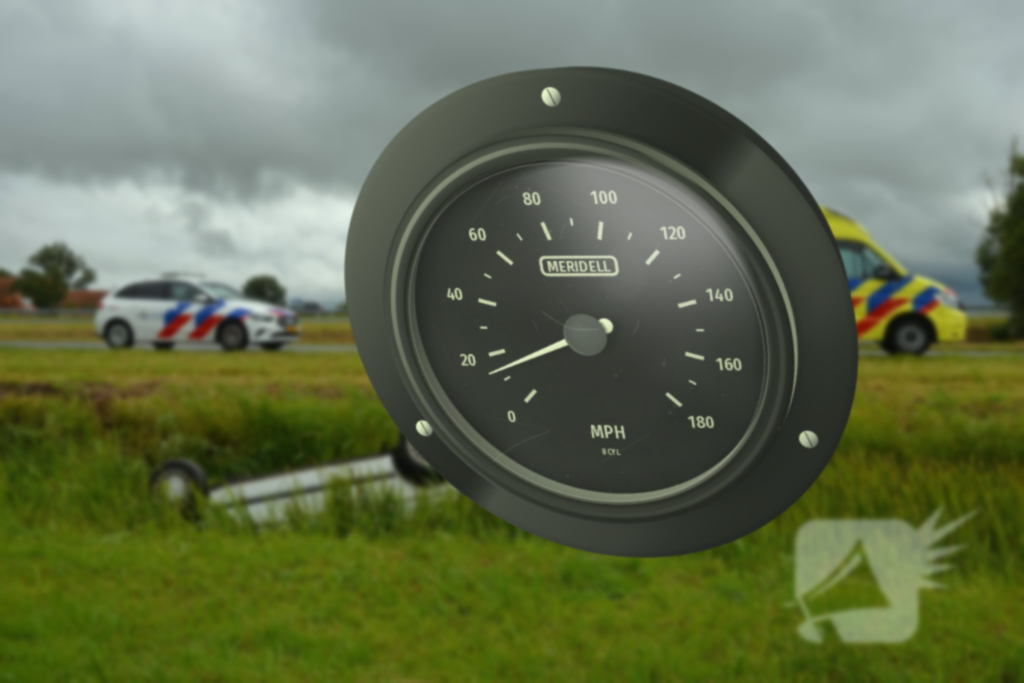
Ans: 15
